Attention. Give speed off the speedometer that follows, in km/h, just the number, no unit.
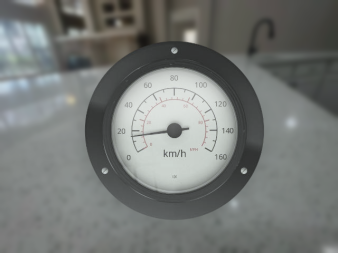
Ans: 15
